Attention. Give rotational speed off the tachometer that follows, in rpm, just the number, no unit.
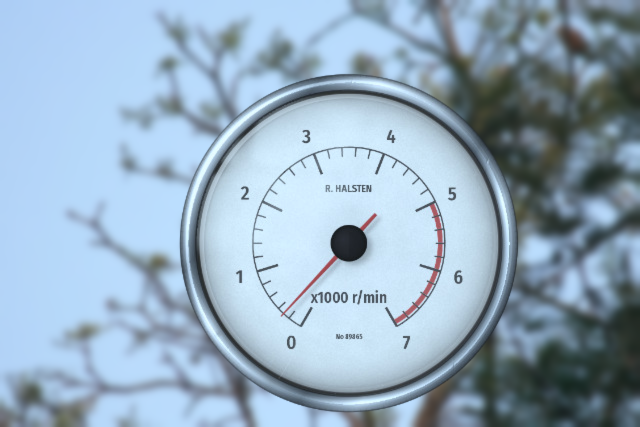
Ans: 300
